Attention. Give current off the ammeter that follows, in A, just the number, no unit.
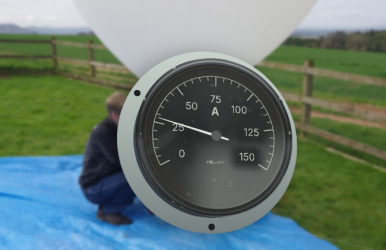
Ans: 27.5
